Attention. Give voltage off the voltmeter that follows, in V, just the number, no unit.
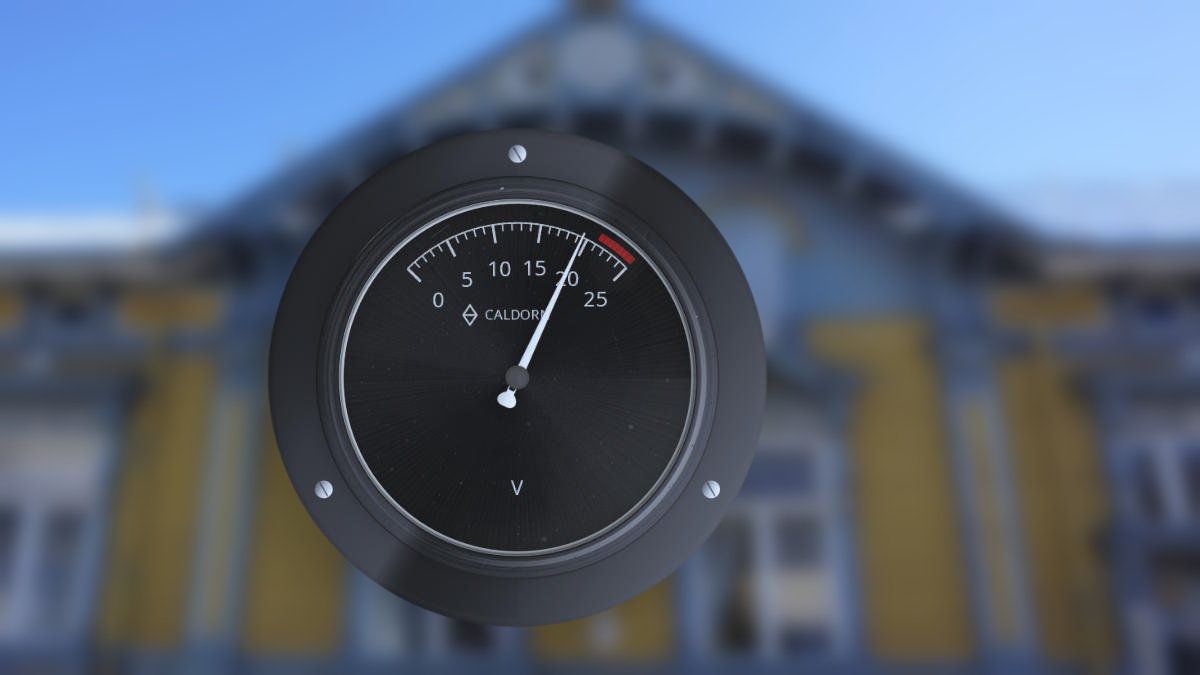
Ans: 19.5
